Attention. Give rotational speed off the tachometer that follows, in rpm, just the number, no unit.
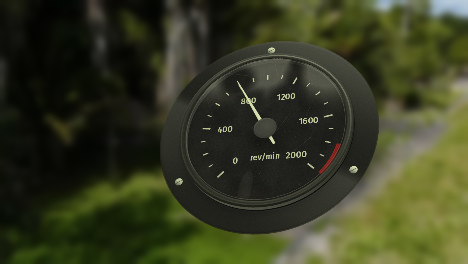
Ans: 800
